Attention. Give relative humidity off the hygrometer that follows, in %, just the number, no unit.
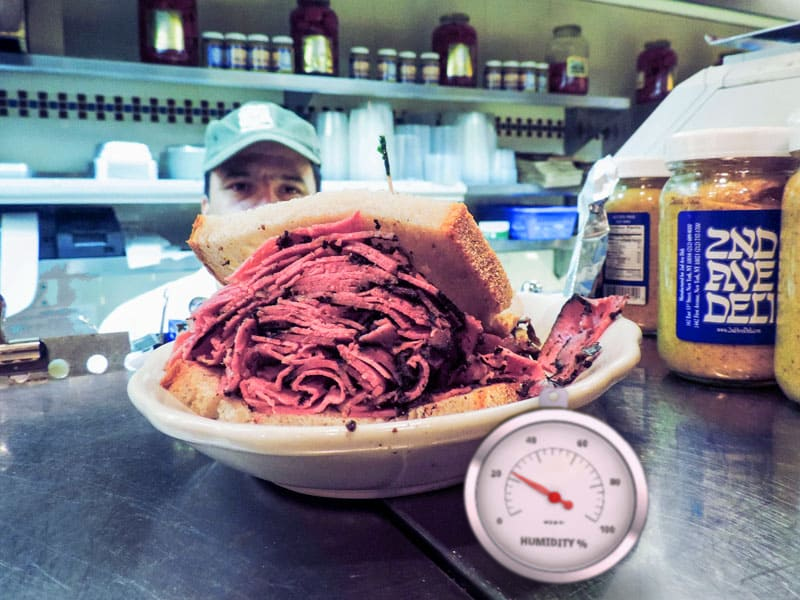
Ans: 24
